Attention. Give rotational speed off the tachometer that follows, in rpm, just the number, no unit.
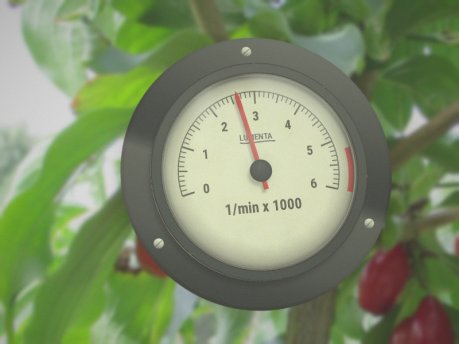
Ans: 2600
